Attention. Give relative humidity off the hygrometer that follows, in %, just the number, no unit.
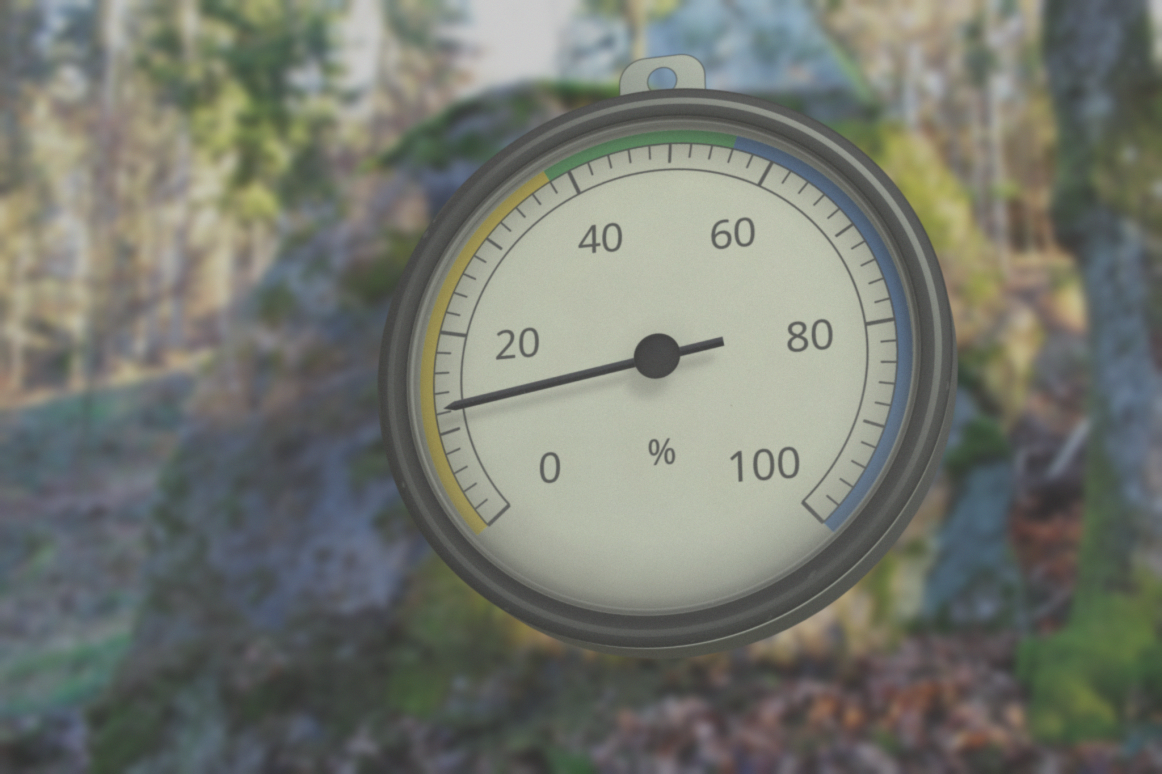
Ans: 12
